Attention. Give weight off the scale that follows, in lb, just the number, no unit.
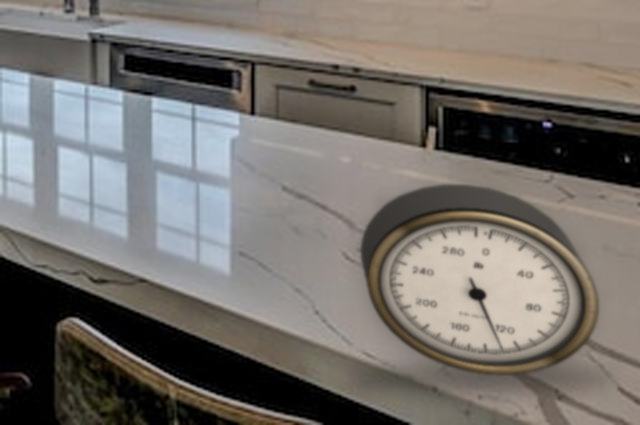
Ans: 130
